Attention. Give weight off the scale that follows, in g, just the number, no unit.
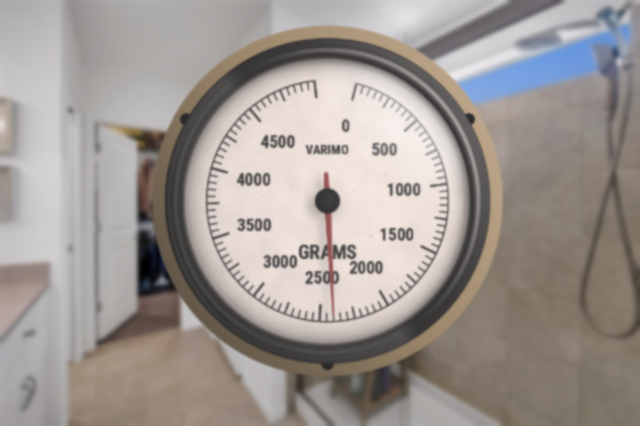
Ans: 2400
